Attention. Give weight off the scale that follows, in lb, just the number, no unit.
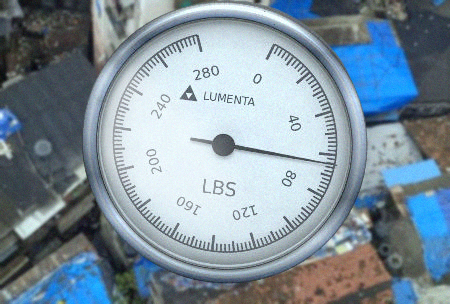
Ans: 64
